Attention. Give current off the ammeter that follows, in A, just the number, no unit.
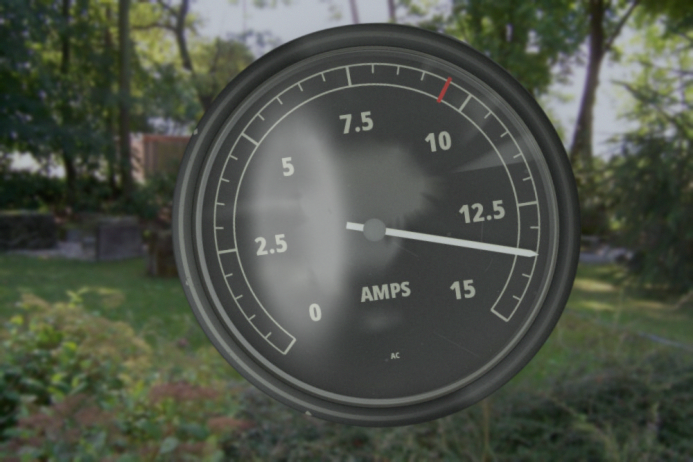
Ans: 13.5
